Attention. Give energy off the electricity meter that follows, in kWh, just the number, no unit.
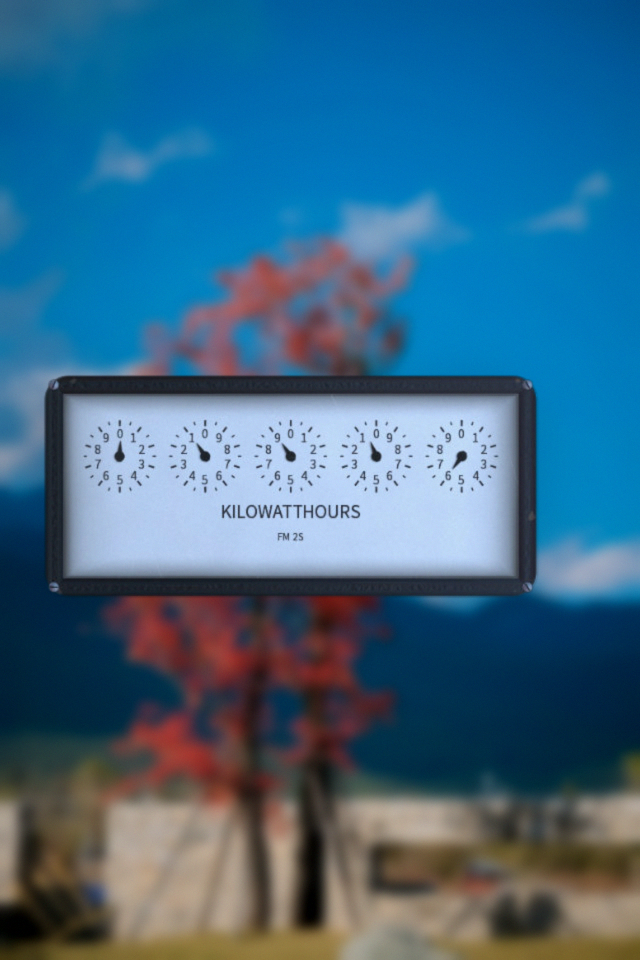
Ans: 906
